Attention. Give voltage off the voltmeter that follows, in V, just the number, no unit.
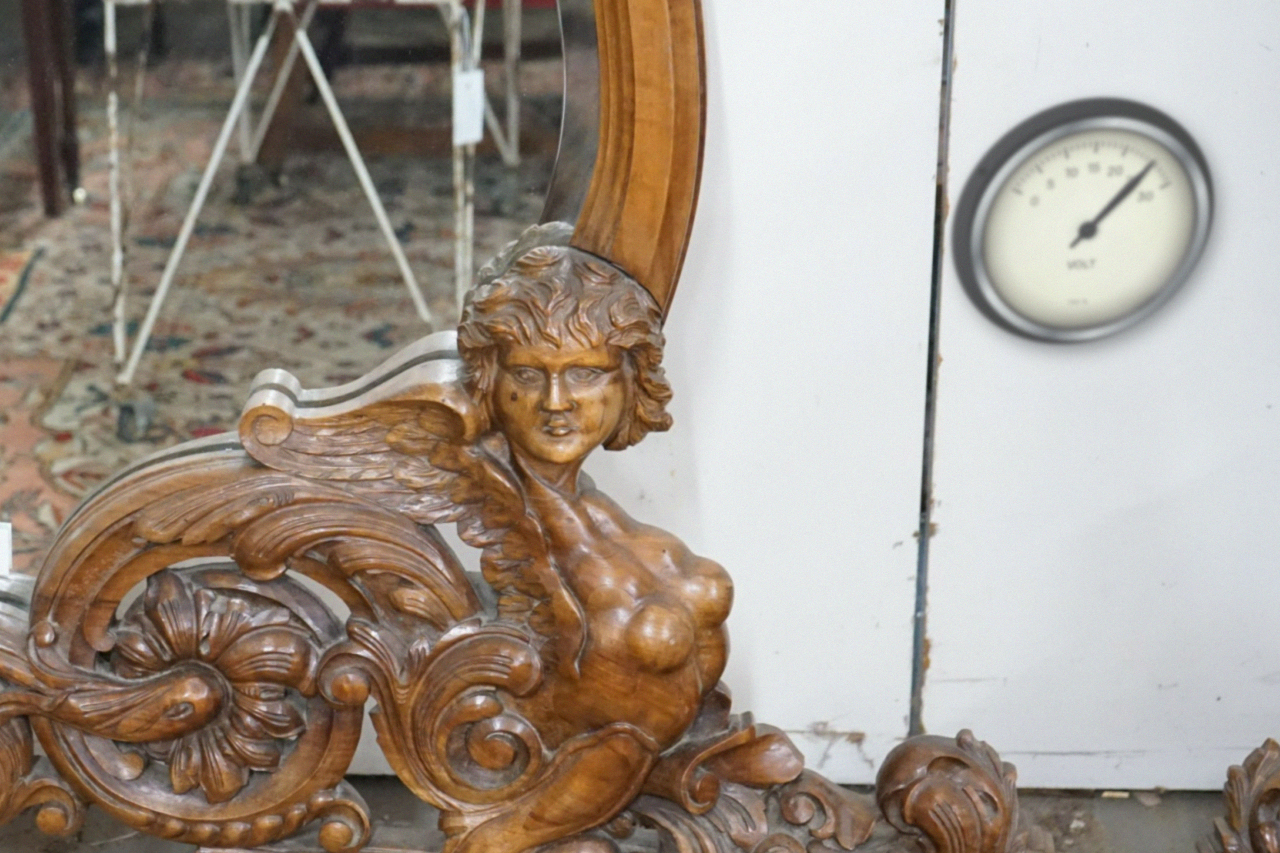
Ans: 25
